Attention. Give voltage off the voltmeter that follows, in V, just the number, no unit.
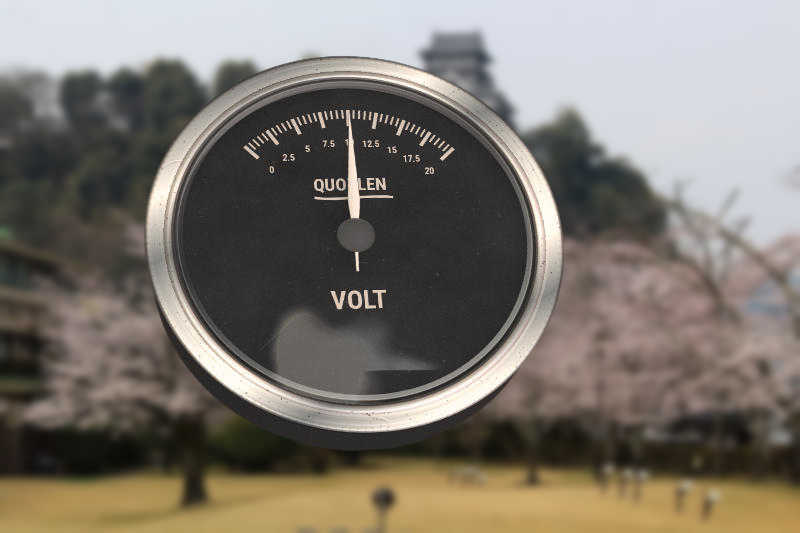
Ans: 10
